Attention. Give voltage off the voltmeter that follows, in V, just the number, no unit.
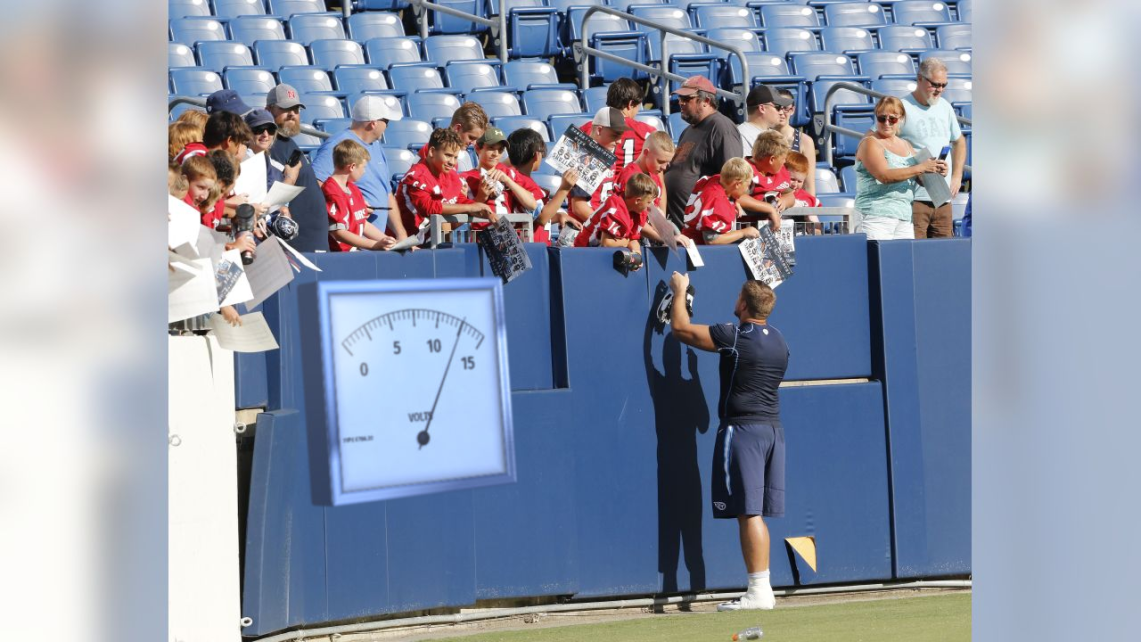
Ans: 12.5
